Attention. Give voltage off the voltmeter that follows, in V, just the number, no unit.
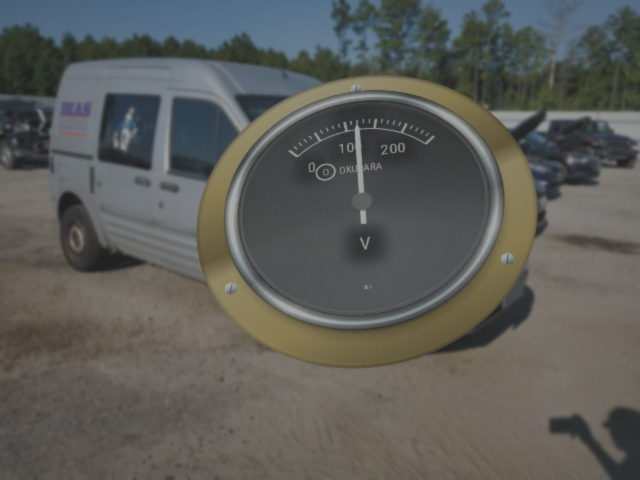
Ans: 120
